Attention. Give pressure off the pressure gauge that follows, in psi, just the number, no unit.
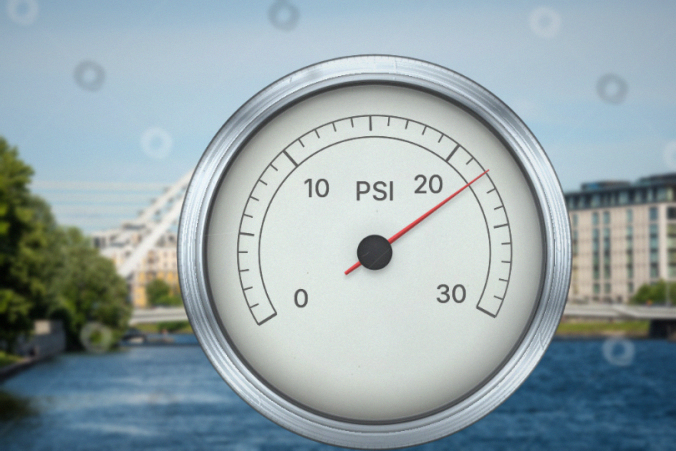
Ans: 22
